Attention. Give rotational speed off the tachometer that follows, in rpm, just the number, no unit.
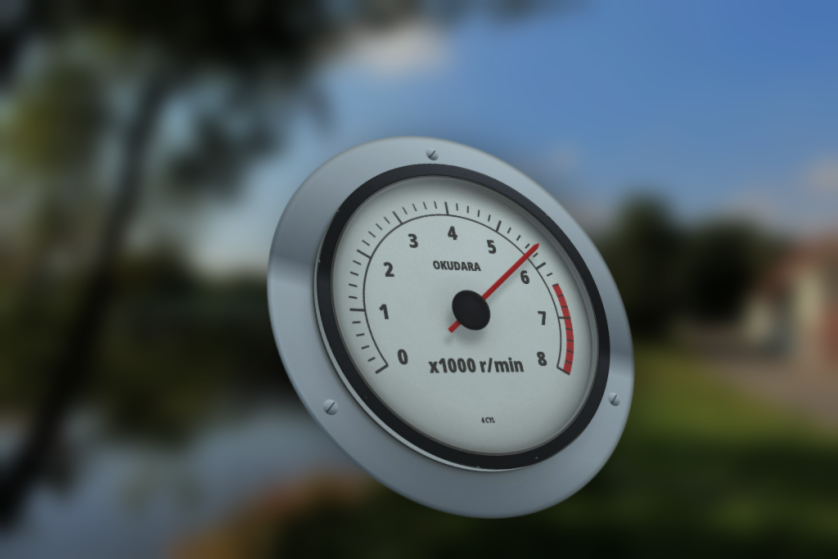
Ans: 5700
